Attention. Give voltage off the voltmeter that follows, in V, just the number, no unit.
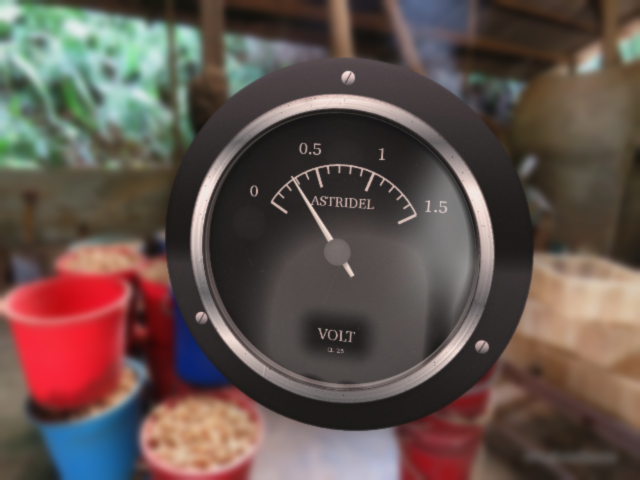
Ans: 0.3
